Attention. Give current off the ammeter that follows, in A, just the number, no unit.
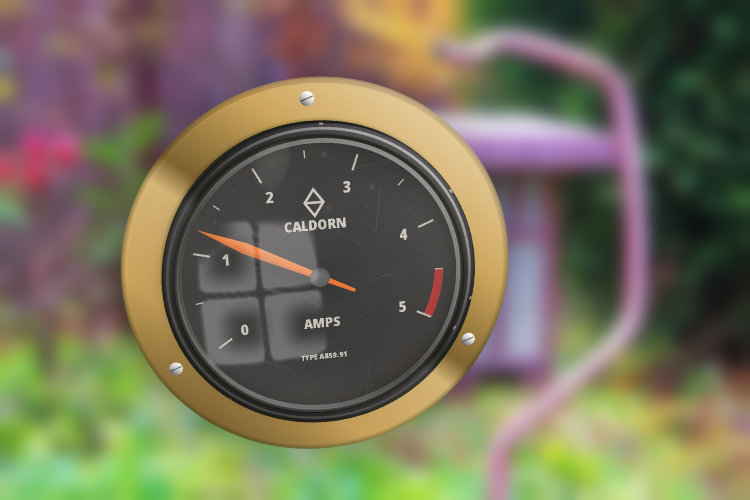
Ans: 1.25
